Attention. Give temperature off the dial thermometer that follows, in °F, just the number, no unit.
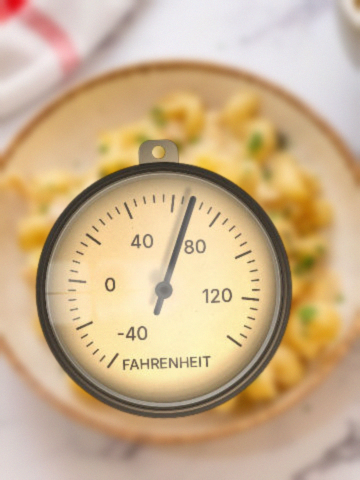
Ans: 68
